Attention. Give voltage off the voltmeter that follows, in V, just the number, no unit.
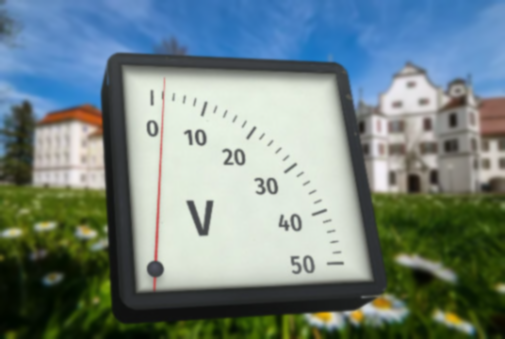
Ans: 2
